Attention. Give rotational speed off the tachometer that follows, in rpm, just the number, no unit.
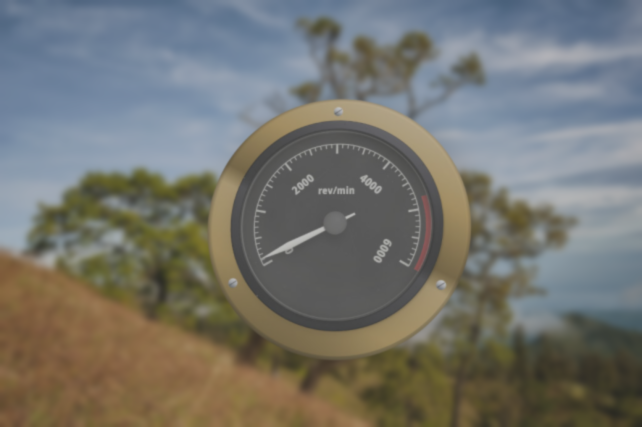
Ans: 100
